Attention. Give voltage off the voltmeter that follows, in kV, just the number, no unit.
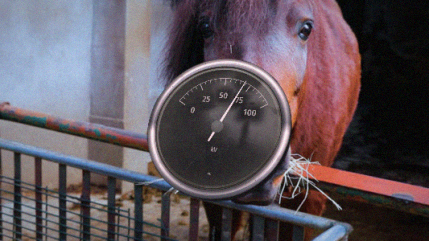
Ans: 70
